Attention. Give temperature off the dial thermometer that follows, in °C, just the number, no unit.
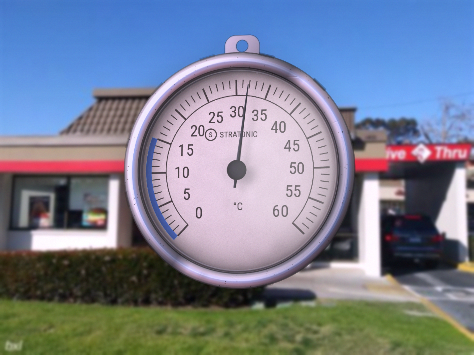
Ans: 32
